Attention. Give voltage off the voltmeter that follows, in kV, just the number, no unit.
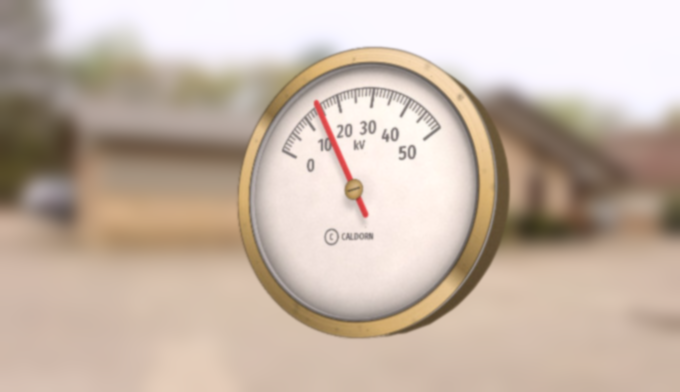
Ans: 15
